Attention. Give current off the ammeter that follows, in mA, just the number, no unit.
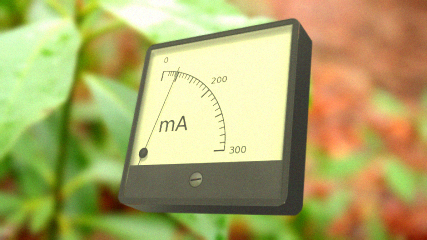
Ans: 100
